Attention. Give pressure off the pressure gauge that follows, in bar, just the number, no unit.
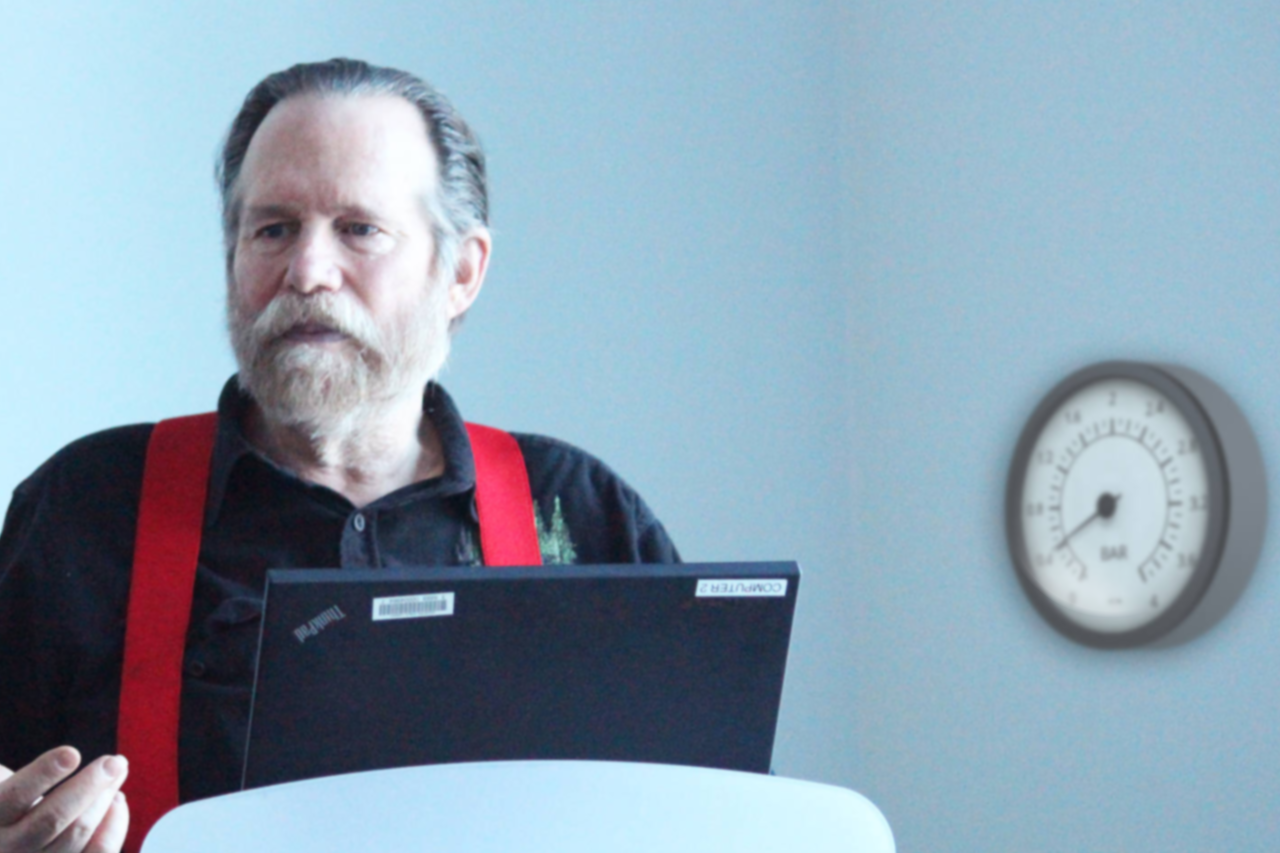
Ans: 0.4
